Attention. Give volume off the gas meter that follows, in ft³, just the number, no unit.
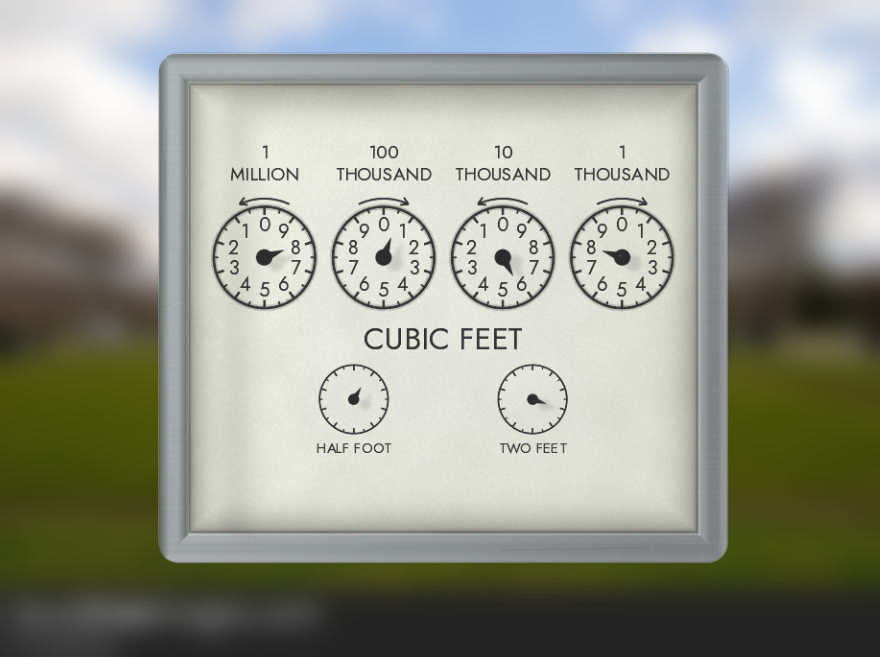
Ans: 805800
